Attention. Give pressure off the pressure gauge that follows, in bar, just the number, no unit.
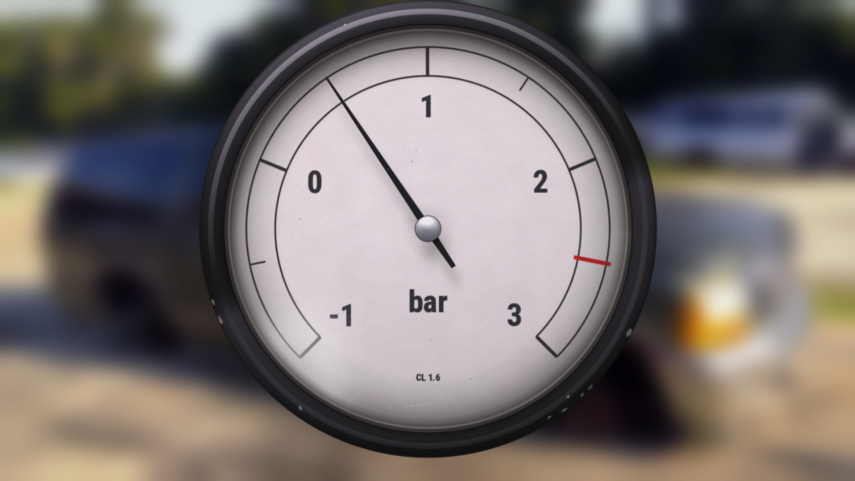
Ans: 0.5
